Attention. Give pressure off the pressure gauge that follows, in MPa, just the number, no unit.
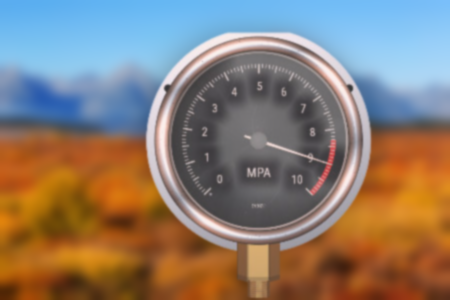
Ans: 9
